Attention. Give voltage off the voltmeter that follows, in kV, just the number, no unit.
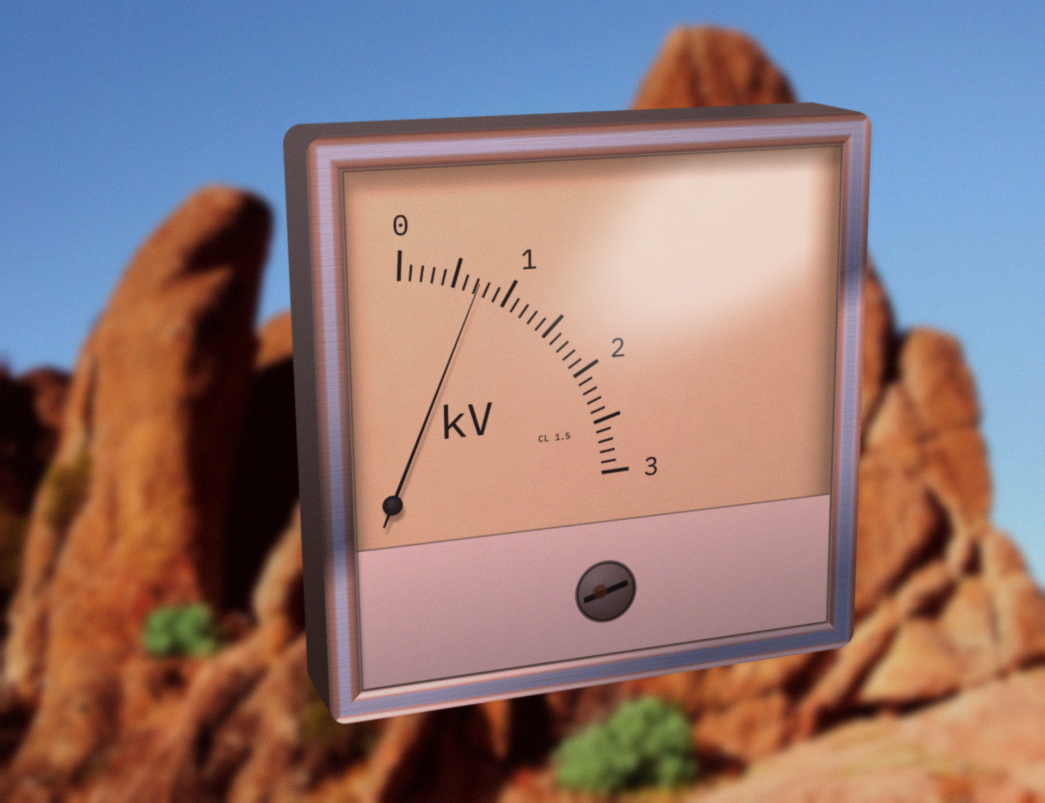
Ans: 0.7
